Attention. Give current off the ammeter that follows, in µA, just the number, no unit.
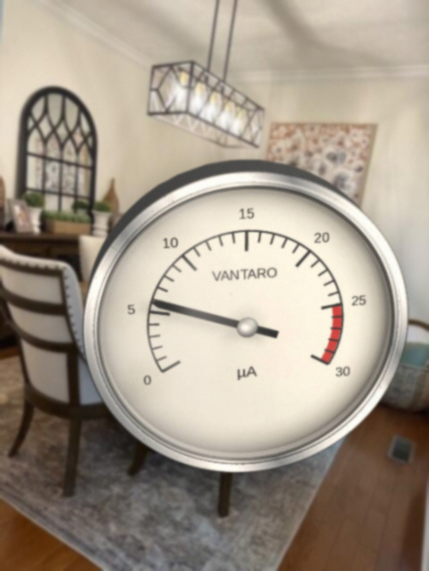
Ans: 6
